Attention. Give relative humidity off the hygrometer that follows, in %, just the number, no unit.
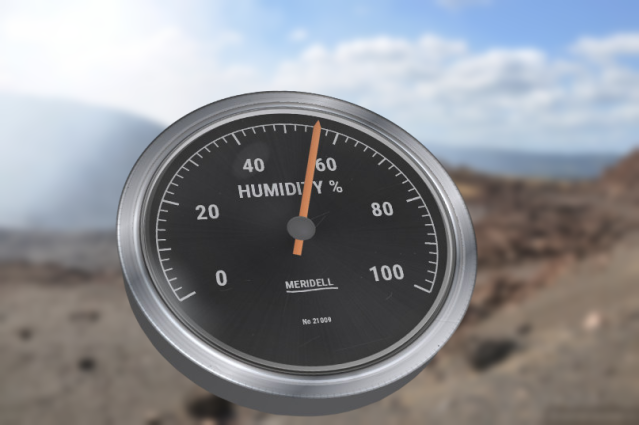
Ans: 56
